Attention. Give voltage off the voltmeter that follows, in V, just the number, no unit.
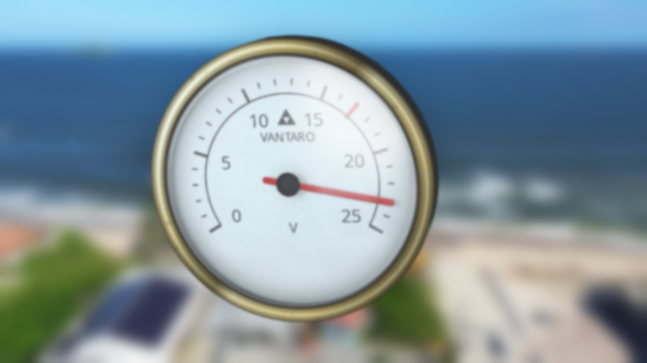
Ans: 23
